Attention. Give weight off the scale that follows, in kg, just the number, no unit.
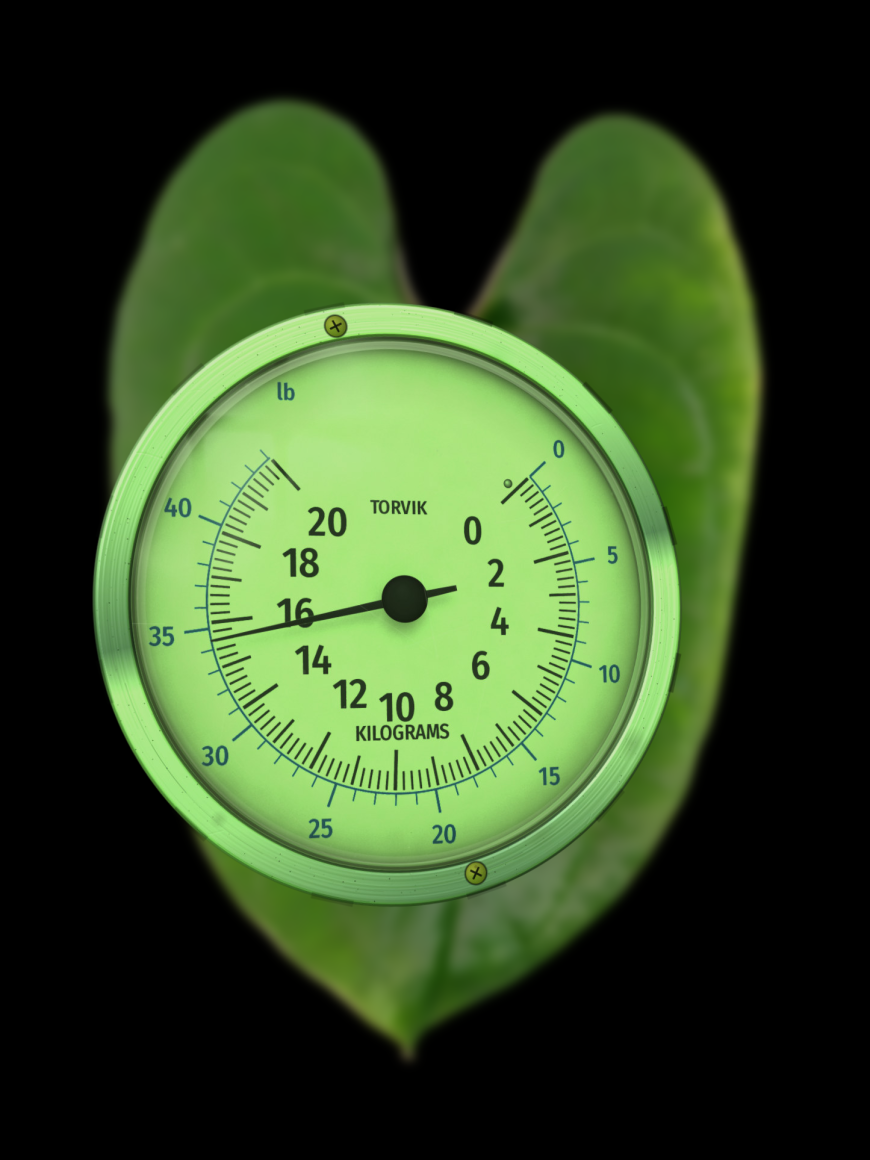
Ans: 15.6
